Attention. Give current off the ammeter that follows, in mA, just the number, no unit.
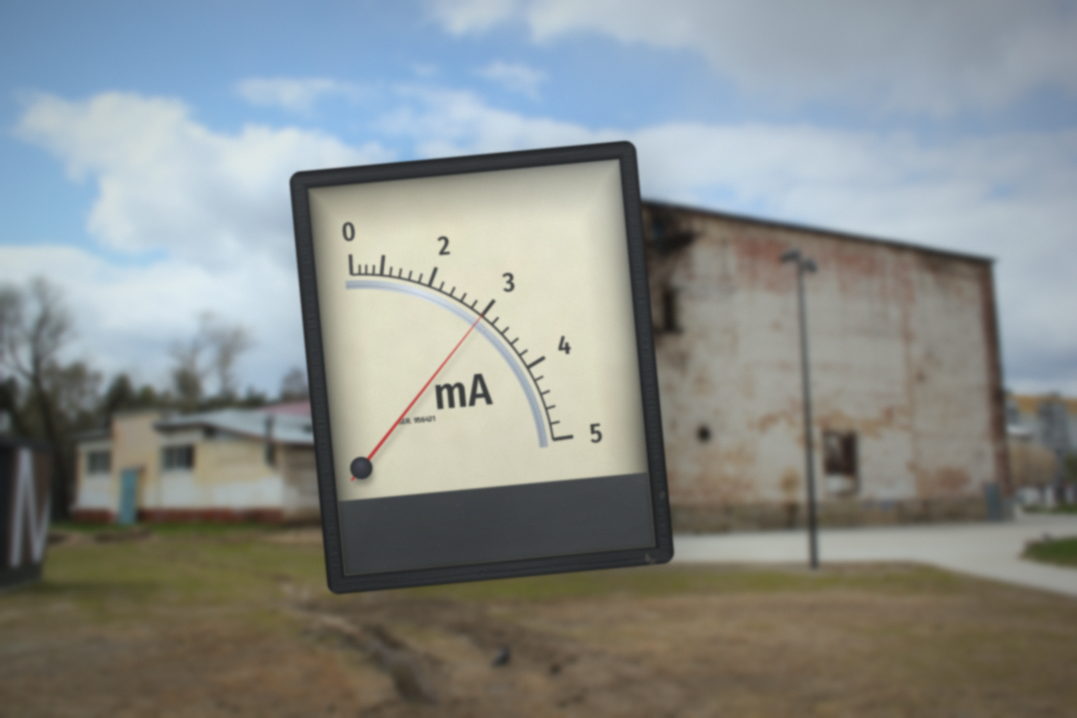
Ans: 3
